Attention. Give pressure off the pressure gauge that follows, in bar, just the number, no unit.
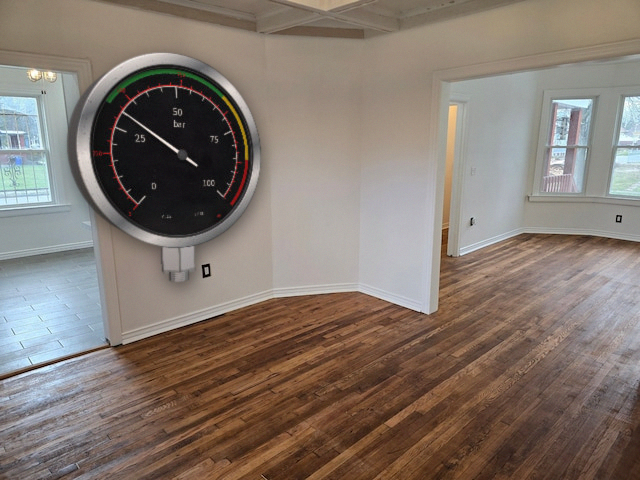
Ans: 30
